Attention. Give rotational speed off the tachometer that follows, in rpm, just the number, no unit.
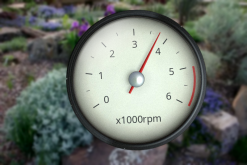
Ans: 3750
